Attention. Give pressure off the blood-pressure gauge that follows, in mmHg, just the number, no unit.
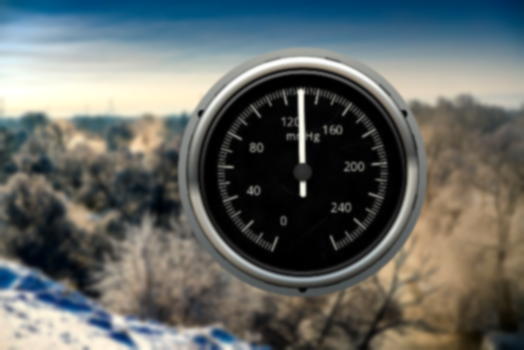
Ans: 130
